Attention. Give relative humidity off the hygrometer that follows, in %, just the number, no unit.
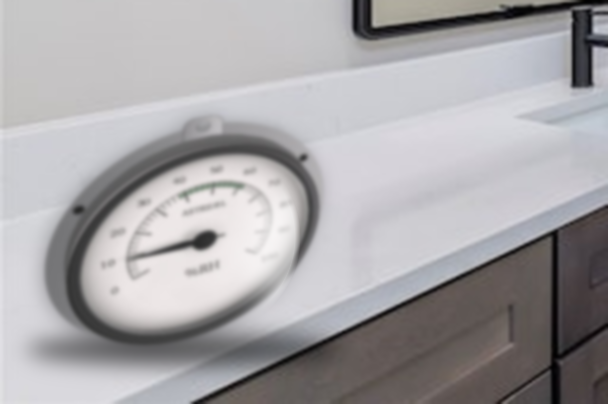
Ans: 10
